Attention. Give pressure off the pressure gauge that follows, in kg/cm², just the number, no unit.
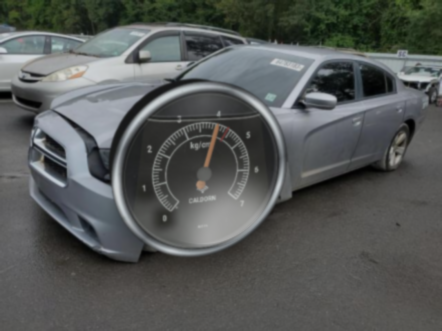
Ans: 4
